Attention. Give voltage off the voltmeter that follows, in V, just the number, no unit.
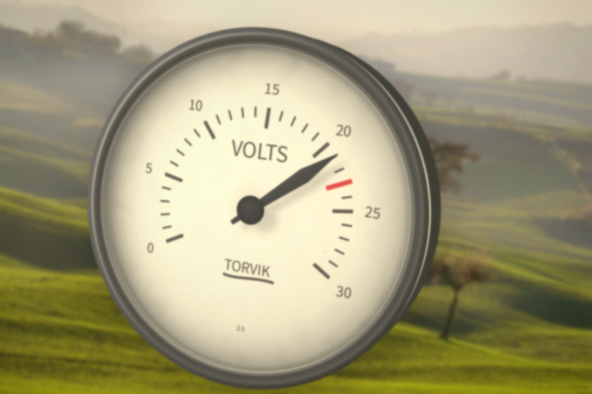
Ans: 21
